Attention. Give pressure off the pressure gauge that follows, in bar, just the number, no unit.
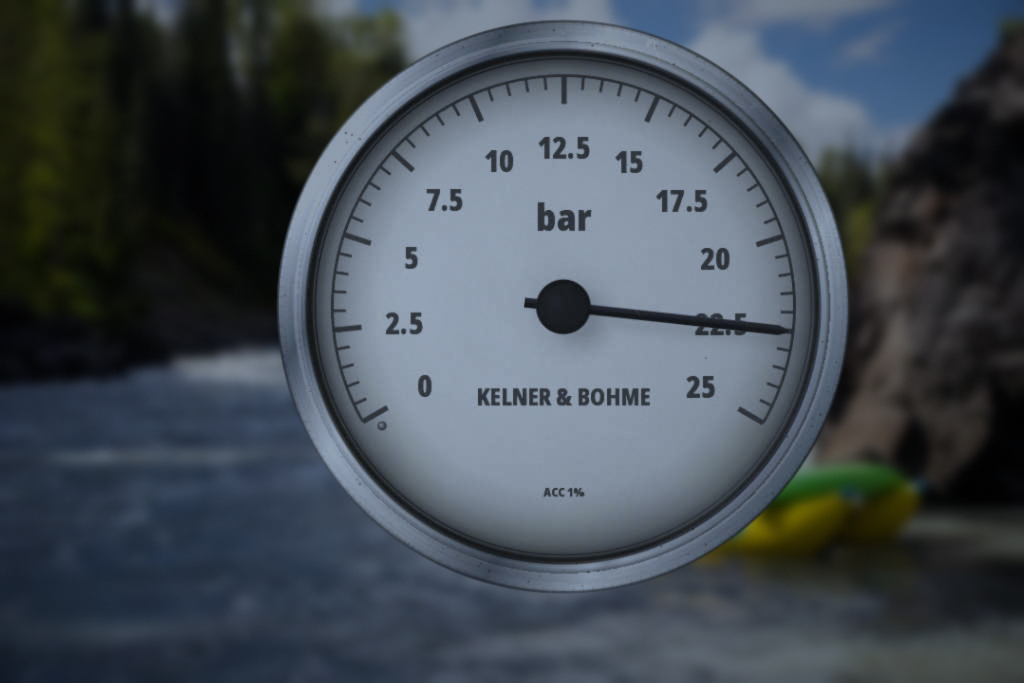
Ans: 22.5
